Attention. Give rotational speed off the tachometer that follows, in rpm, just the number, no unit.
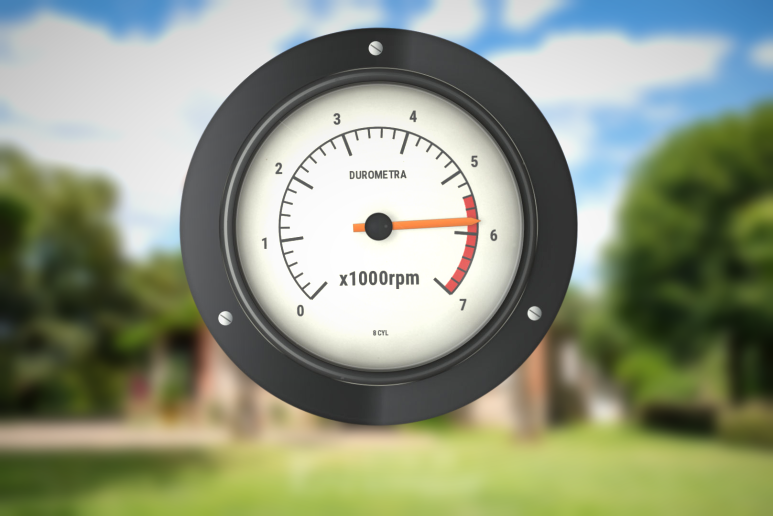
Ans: 5800
